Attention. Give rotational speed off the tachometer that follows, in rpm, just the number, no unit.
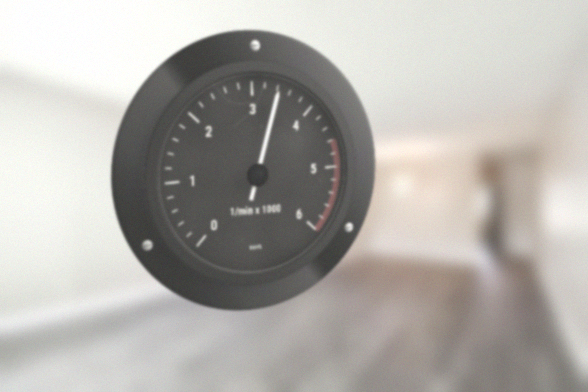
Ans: 3400
